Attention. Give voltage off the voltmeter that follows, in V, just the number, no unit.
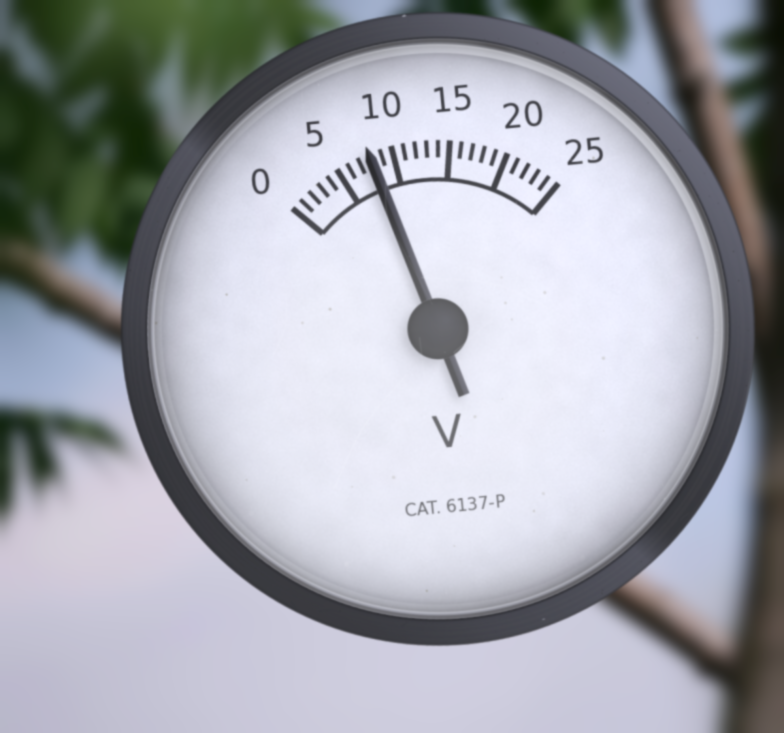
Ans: 8
